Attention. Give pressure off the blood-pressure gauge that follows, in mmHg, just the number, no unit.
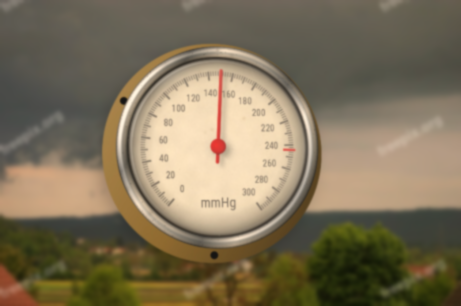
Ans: 150
